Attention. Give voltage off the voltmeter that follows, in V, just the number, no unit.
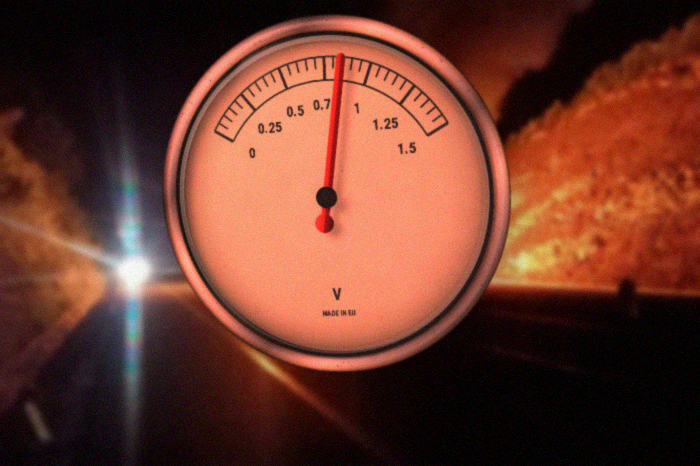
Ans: 0.85
